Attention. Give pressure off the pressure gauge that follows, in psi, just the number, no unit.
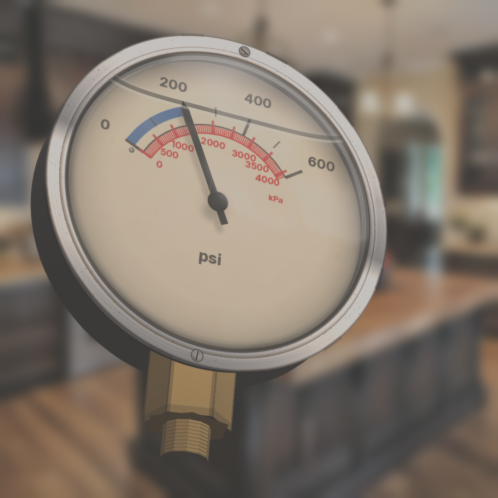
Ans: 200
